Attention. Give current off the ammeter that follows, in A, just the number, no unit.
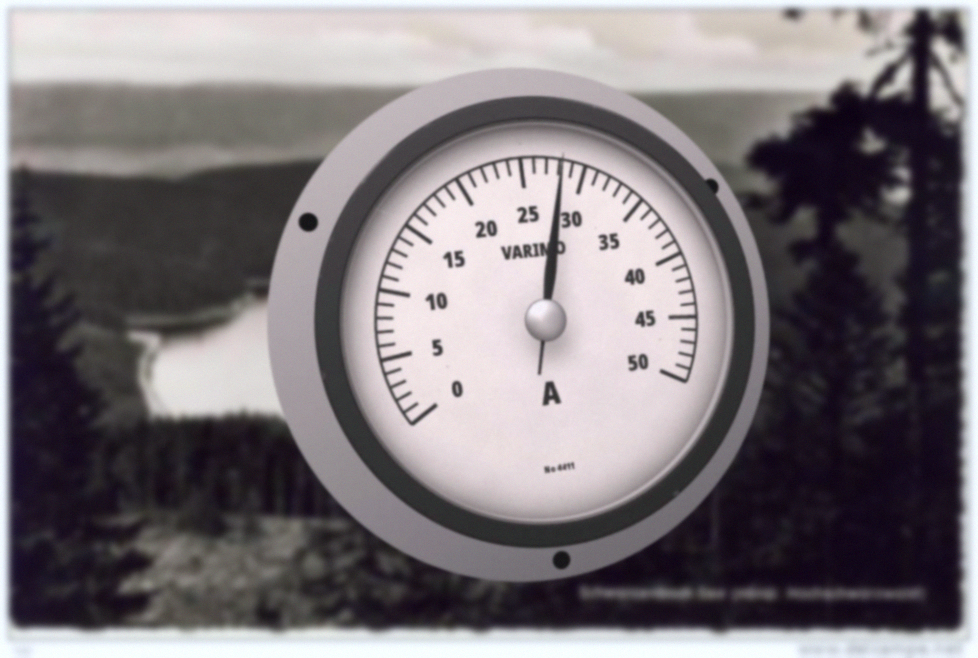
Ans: 28
